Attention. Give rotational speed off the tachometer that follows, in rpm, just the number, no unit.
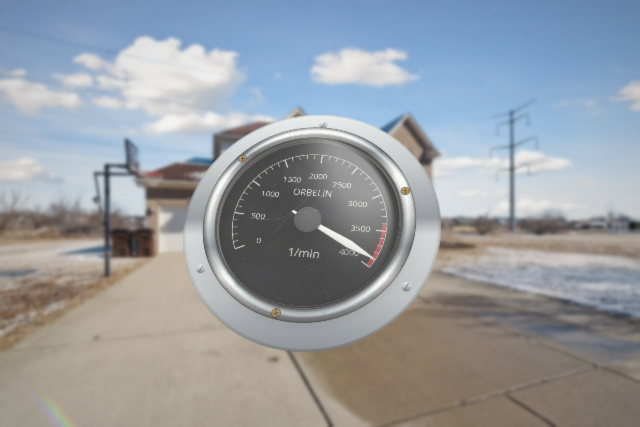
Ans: 3900
